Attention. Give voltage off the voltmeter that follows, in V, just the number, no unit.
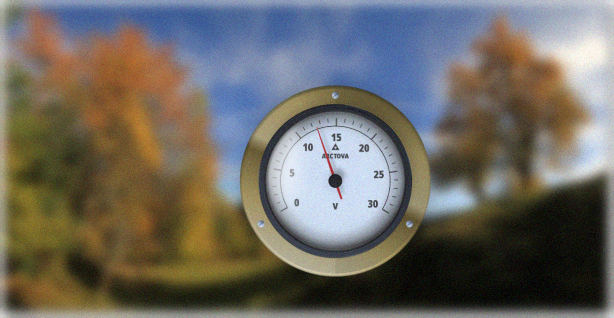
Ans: 12.5
